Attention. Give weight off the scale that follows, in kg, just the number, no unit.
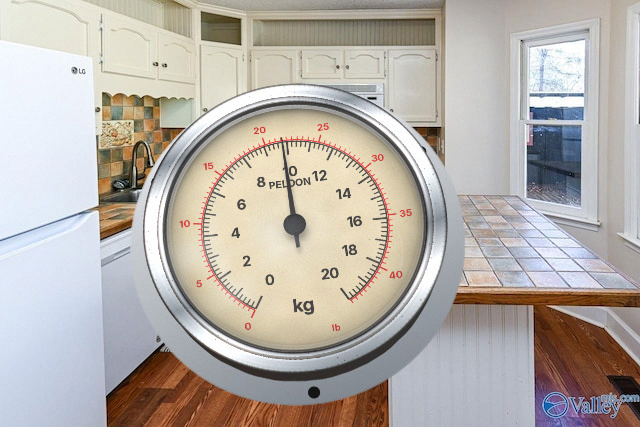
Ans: 9.8
